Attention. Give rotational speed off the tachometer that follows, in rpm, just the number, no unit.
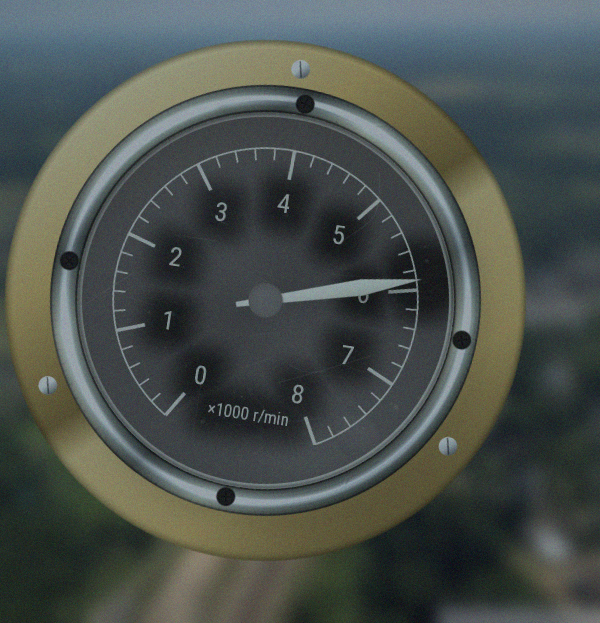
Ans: 5900
